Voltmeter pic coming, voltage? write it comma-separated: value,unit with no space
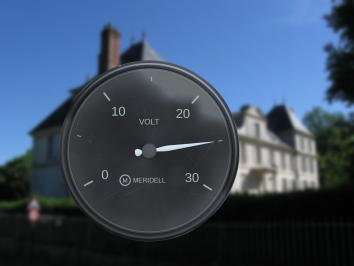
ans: 25,V
